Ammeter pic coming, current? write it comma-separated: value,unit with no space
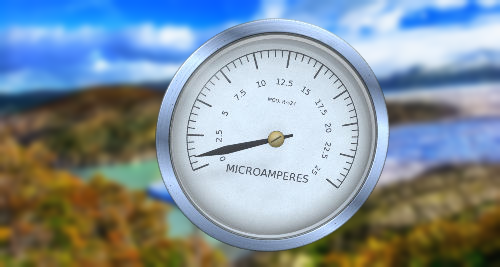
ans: 1,µA
